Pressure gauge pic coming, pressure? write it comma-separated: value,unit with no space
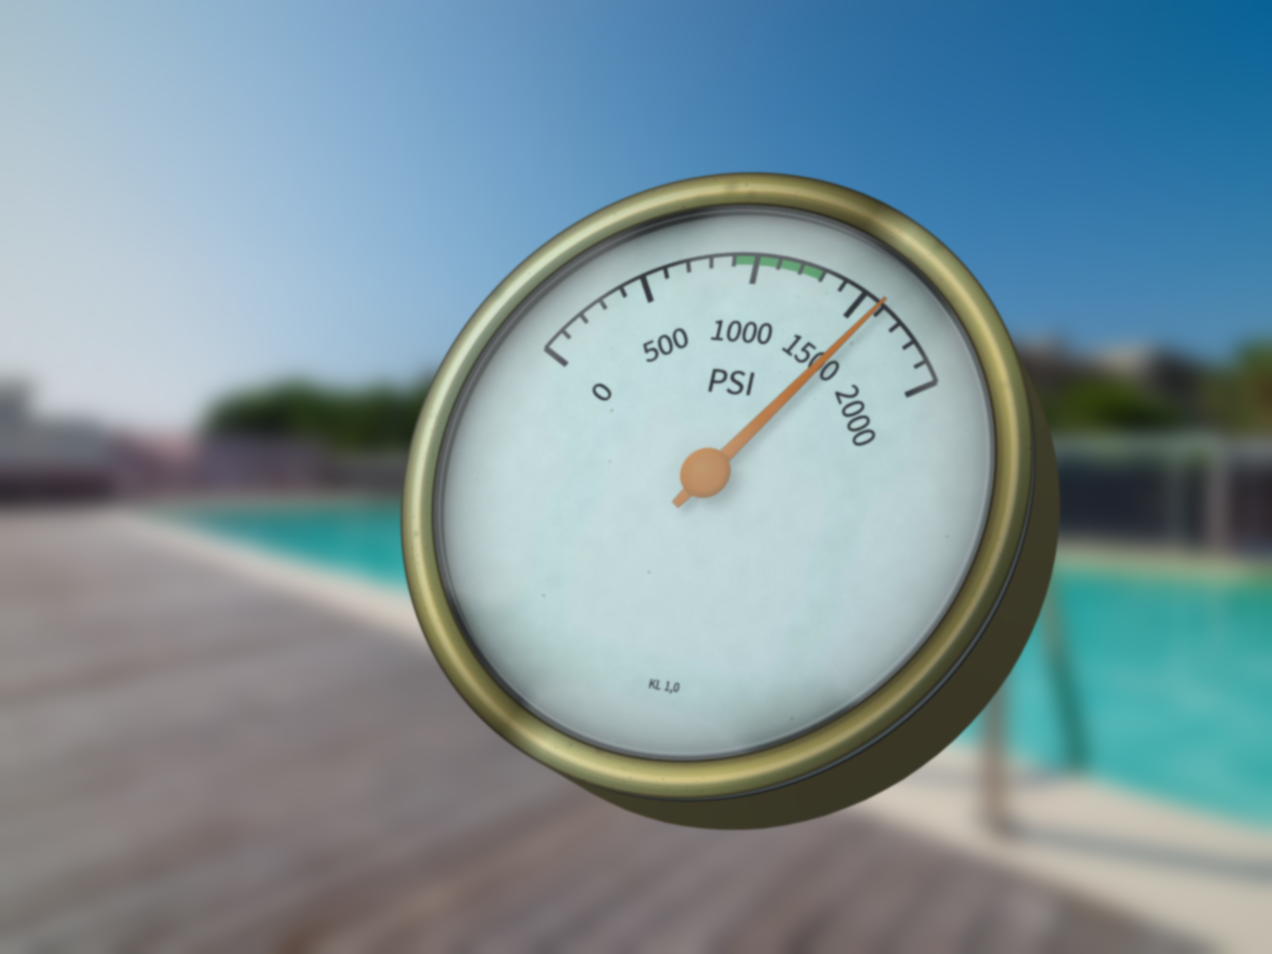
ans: 1600,psi
